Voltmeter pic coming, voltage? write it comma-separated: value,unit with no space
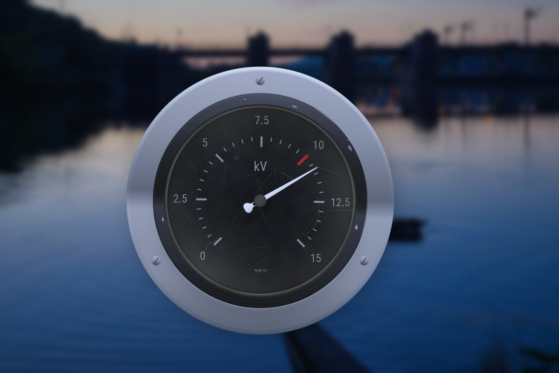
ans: 10.75,kV
